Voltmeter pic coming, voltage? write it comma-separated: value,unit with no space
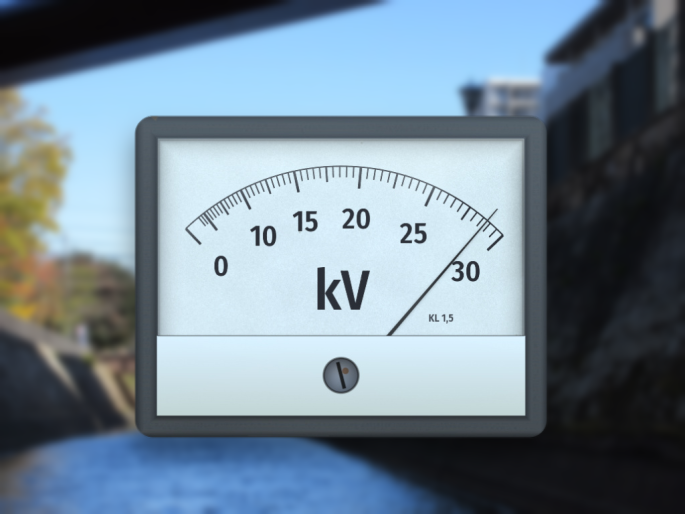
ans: 28.75,kV
